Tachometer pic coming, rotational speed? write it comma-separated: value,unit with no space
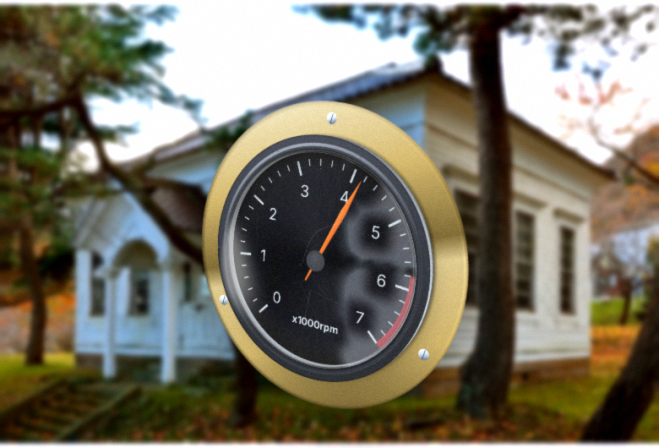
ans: 4200,rpm
